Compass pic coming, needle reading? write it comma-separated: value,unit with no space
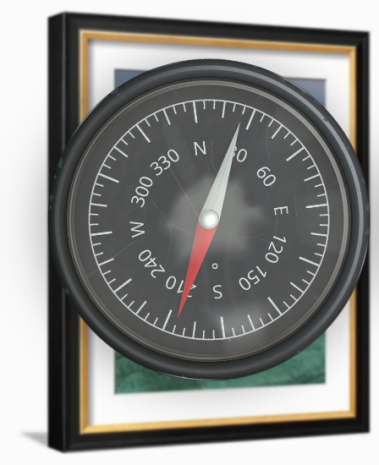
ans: 205,°
